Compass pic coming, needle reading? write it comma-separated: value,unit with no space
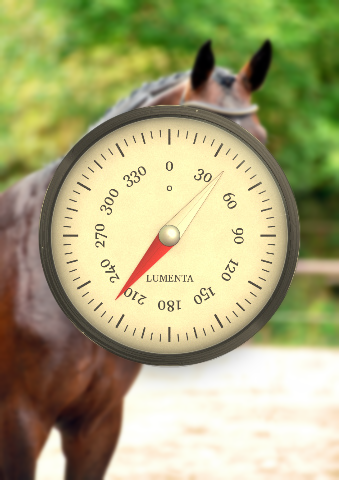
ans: 220,°
